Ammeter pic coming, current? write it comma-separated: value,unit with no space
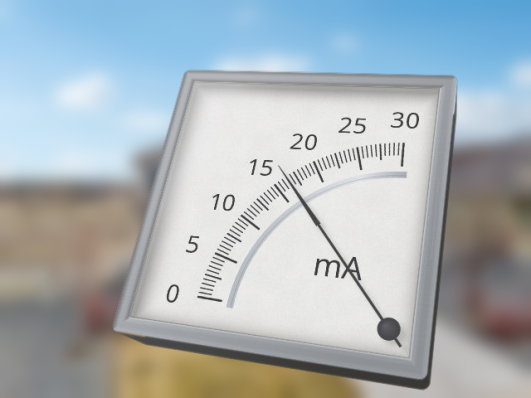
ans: 16.5,mA
